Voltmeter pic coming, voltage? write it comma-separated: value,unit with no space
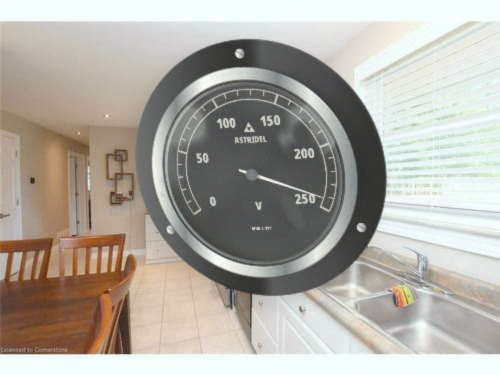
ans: 240,V
